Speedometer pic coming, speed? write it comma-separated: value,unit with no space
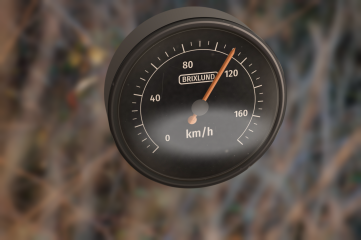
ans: 110,km/h
